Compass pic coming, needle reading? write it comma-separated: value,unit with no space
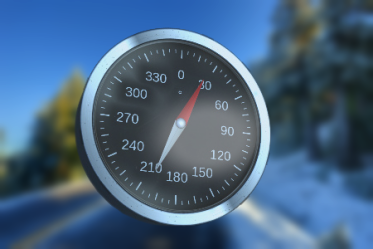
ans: 25,°
